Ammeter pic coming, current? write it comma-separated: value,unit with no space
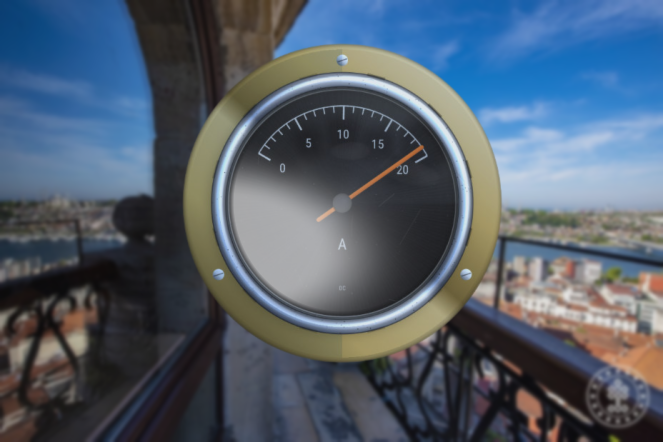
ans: 19,A
